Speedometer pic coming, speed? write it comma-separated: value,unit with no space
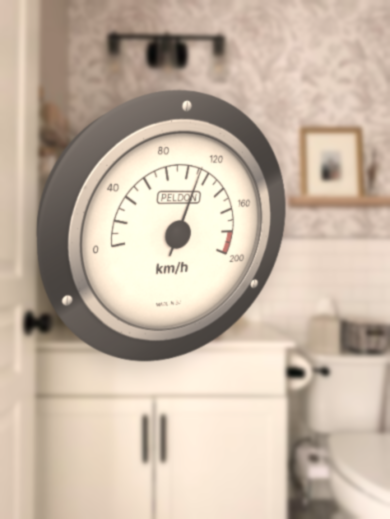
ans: 110,km/h
